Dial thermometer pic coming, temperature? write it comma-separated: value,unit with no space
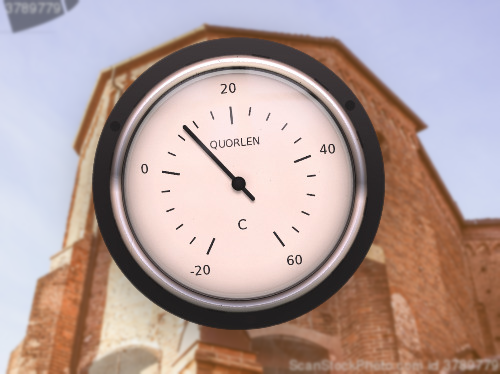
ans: 10,°C
